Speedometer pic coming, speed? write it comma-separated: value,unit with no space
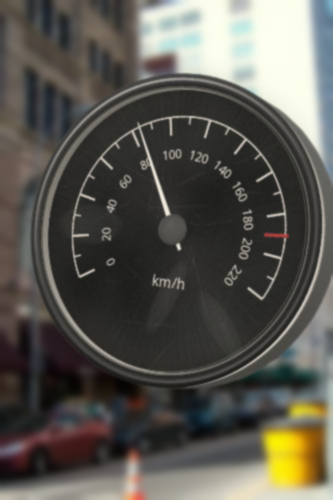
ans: 85,km/h
